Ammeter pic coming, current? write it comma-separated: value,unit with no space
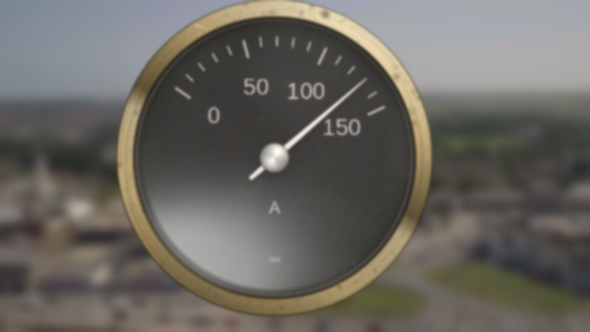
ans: 130,A
